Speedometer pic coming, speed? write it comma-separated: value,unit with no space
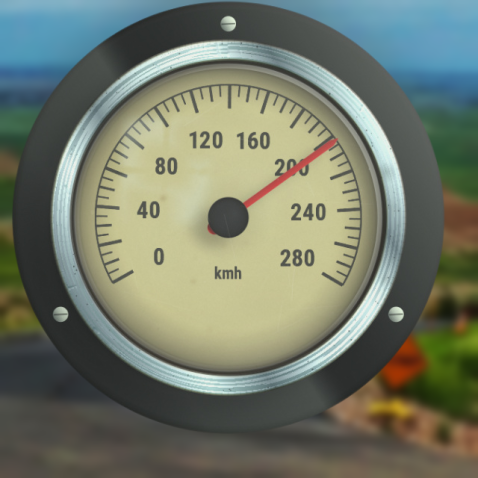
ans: 202.5,km/h
